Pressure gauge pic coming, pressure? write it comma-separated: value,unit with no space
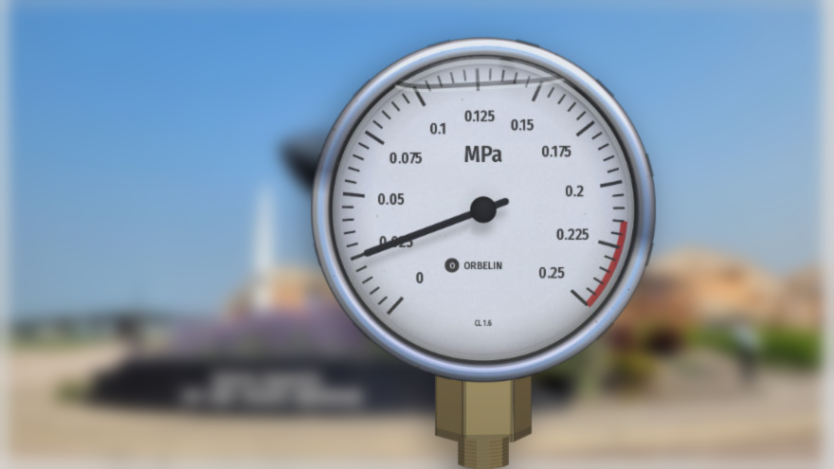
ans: 0.025,MPa
